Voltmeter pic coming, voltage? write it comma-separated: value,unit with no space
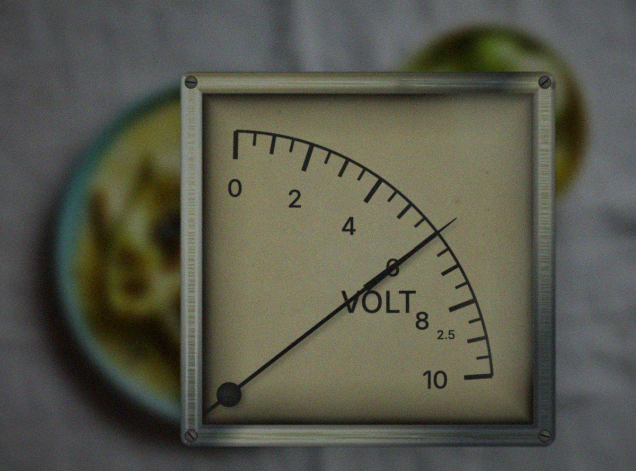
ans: 6,V
